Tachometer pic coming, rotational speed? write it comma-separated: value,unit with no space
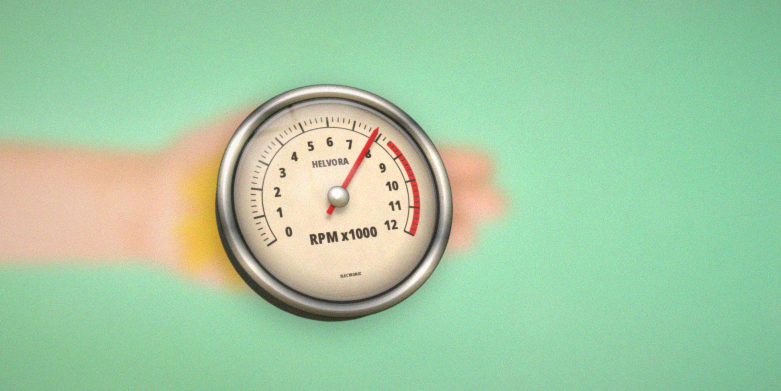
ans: 7800,rpm
